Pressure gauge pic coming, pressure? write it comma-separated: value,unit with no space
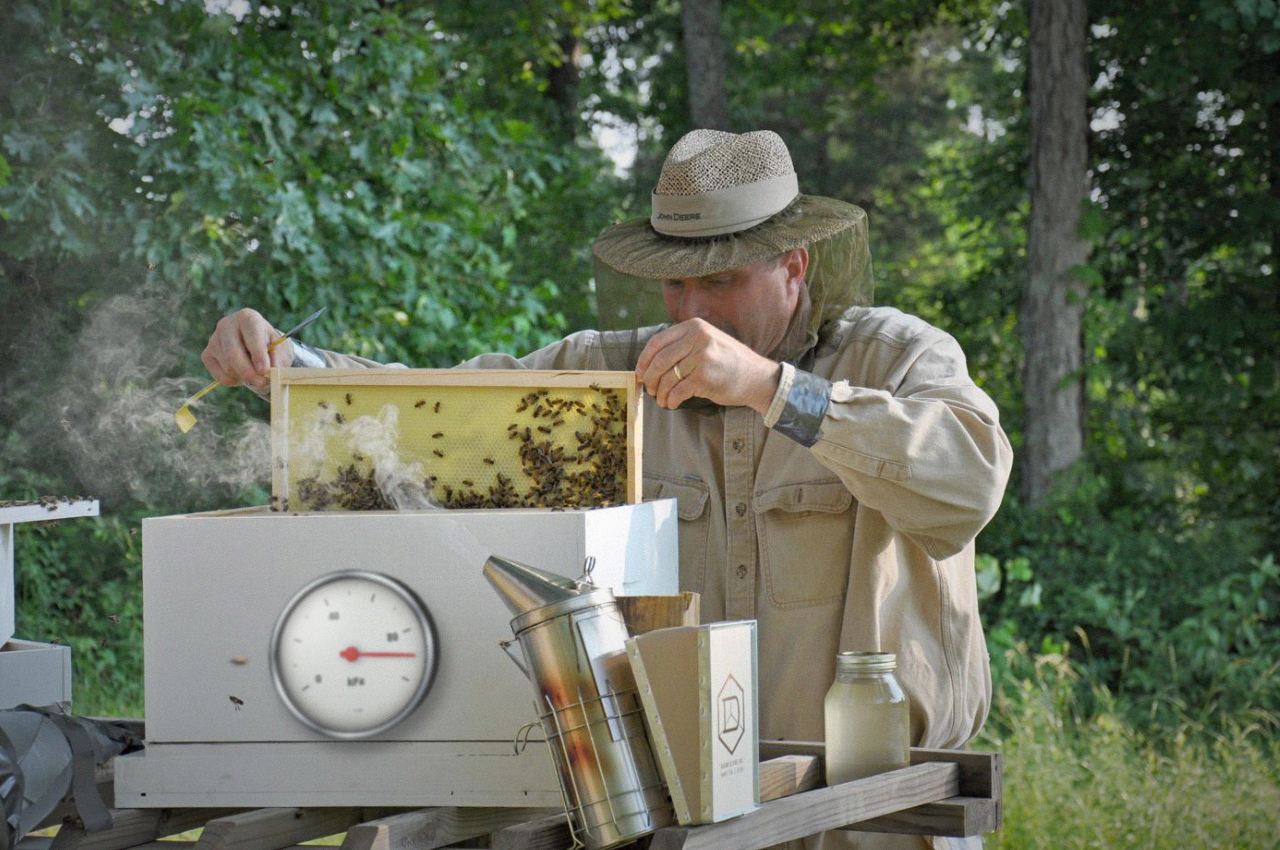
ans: 90,kPa
